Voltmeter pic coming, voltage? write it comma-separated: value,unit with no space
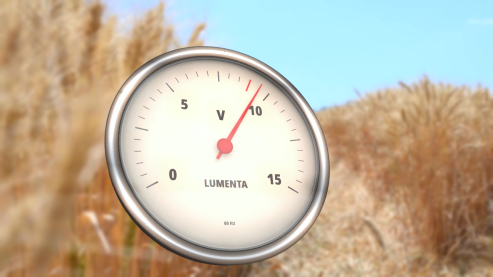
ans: 9.5,V
